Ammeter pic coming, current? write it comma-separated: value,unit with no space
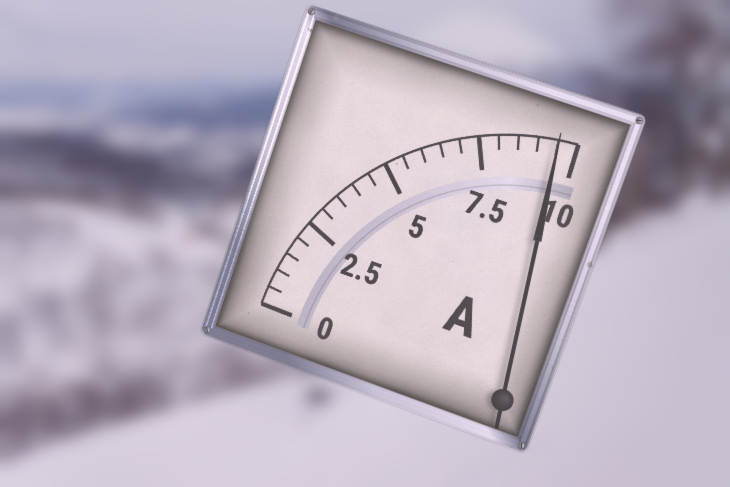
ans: 9.5,A
